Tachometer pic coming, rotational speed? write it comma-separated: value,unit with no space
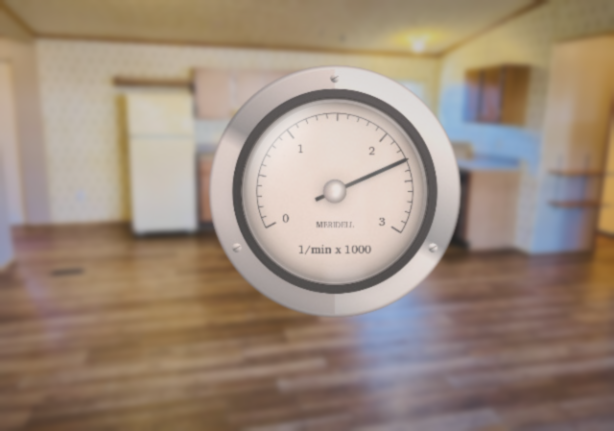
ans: 2300,rpm
